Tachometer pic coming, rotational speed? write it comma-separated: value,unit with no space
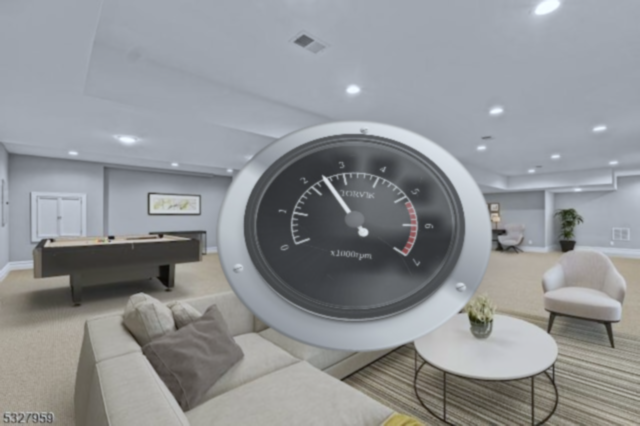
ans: 2400,rpm
